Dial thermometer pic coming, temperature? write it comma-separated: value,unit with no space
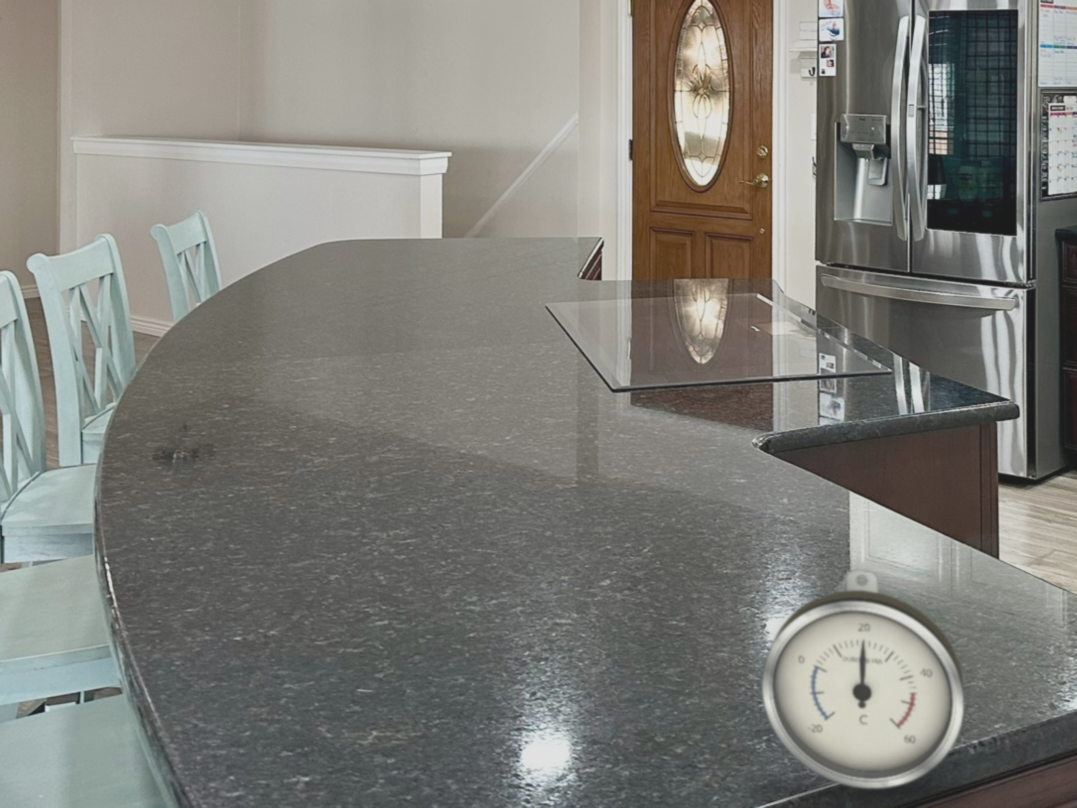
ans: 20,°C
